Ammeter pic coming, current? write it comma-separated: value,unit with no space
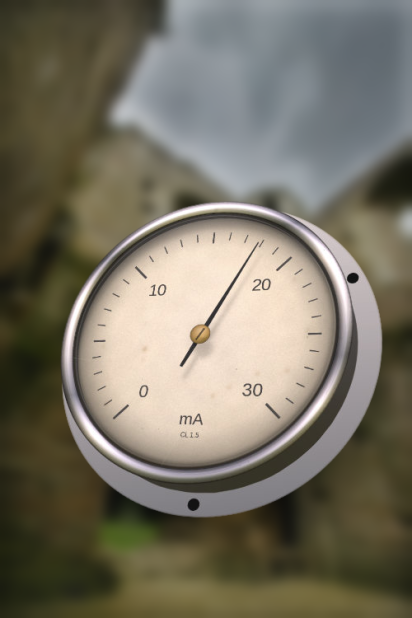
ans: 18,mA
